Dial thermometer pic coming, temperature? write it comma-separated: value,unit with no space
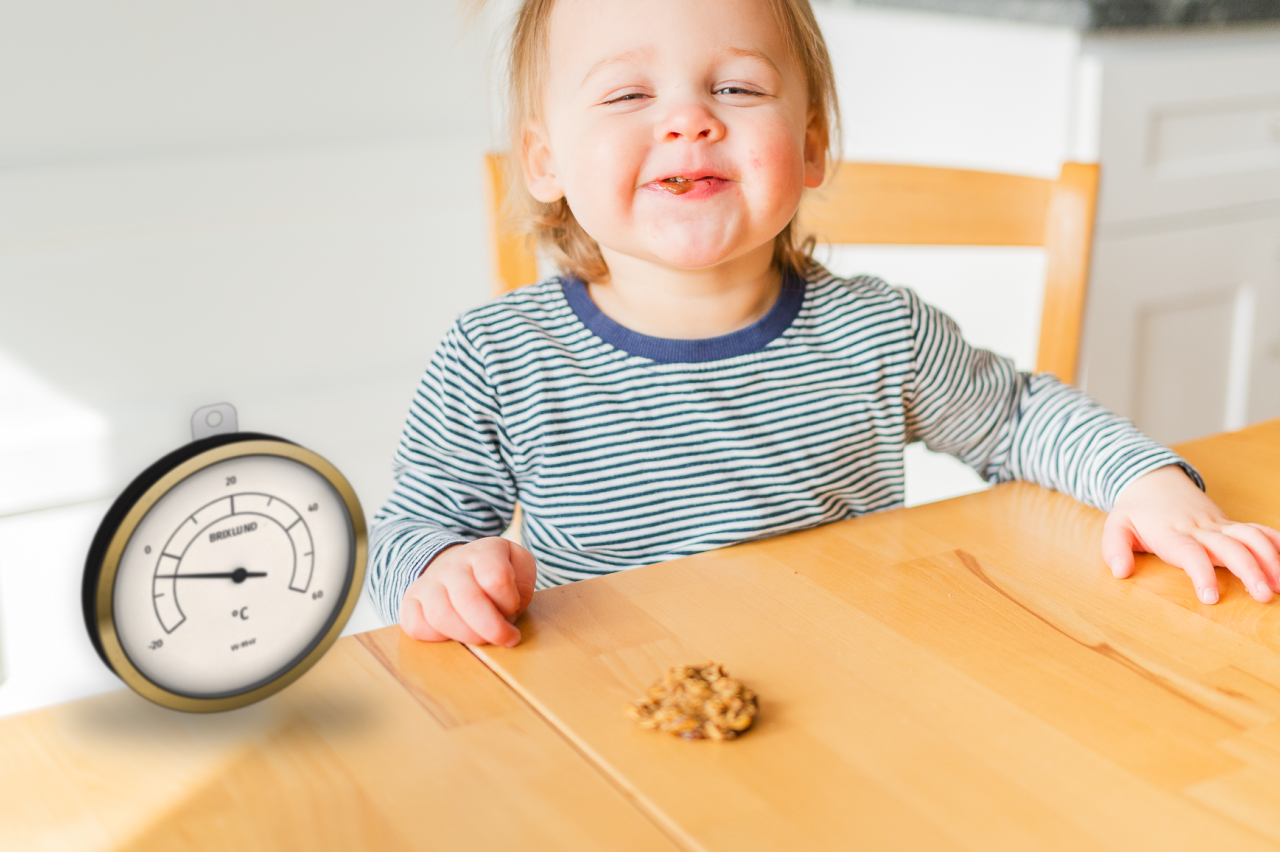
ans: -5,°C
